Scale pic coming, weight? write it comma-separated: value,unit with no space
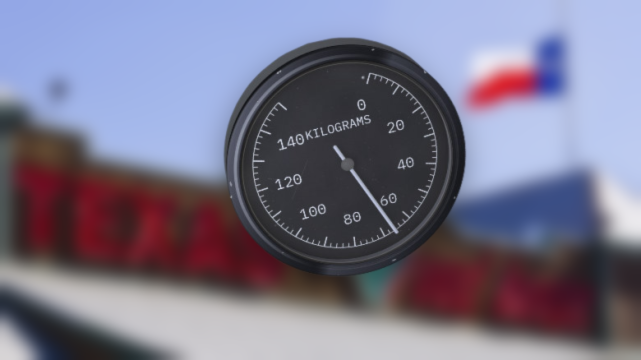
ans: 66,kg
